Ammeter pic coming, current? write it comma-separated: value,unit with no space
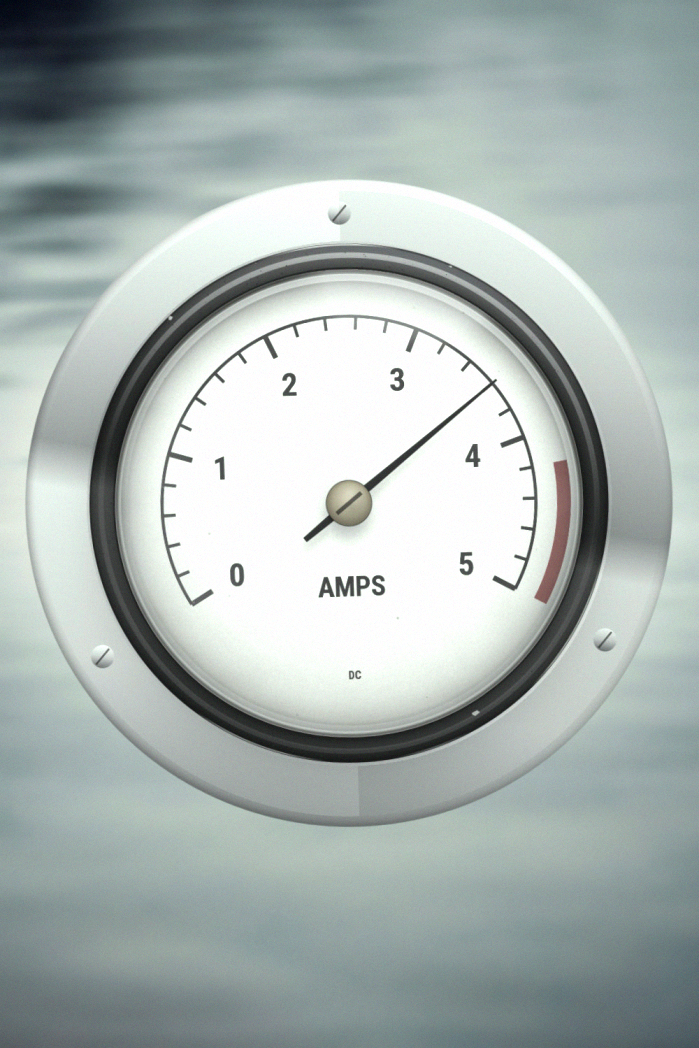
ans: 3.6,A
